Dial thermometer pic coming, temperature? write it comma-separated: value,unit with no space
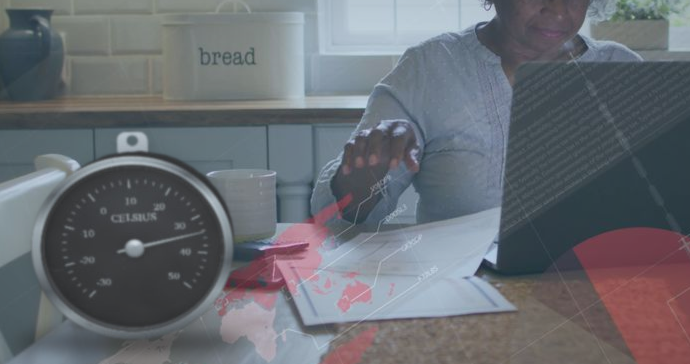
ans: 34,°C
